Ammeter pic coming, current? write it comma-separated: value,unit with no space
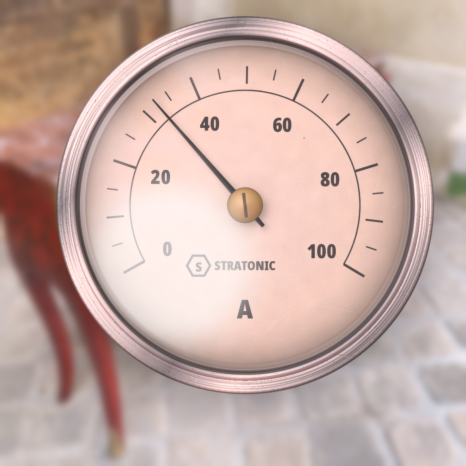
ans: 32.5,A
